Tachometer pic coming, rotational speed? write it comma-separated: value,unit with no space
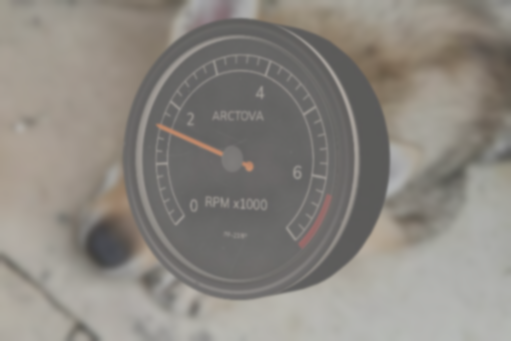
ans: 1600,rpm
